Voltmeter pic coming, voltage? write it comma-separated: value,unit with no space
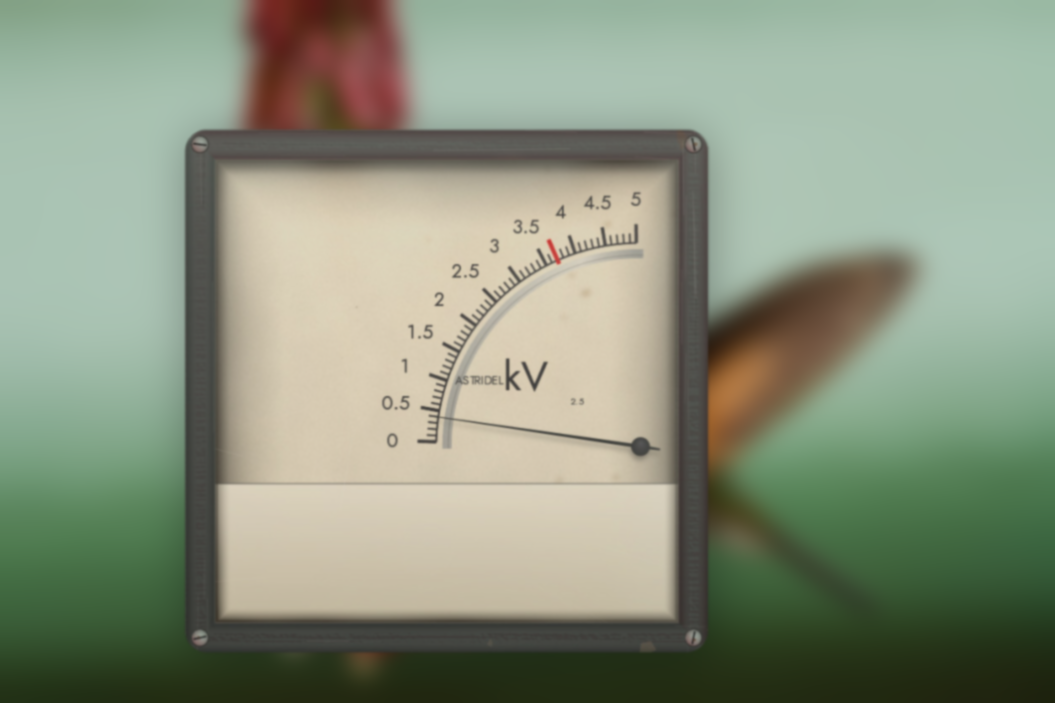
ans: 0.4,kV
